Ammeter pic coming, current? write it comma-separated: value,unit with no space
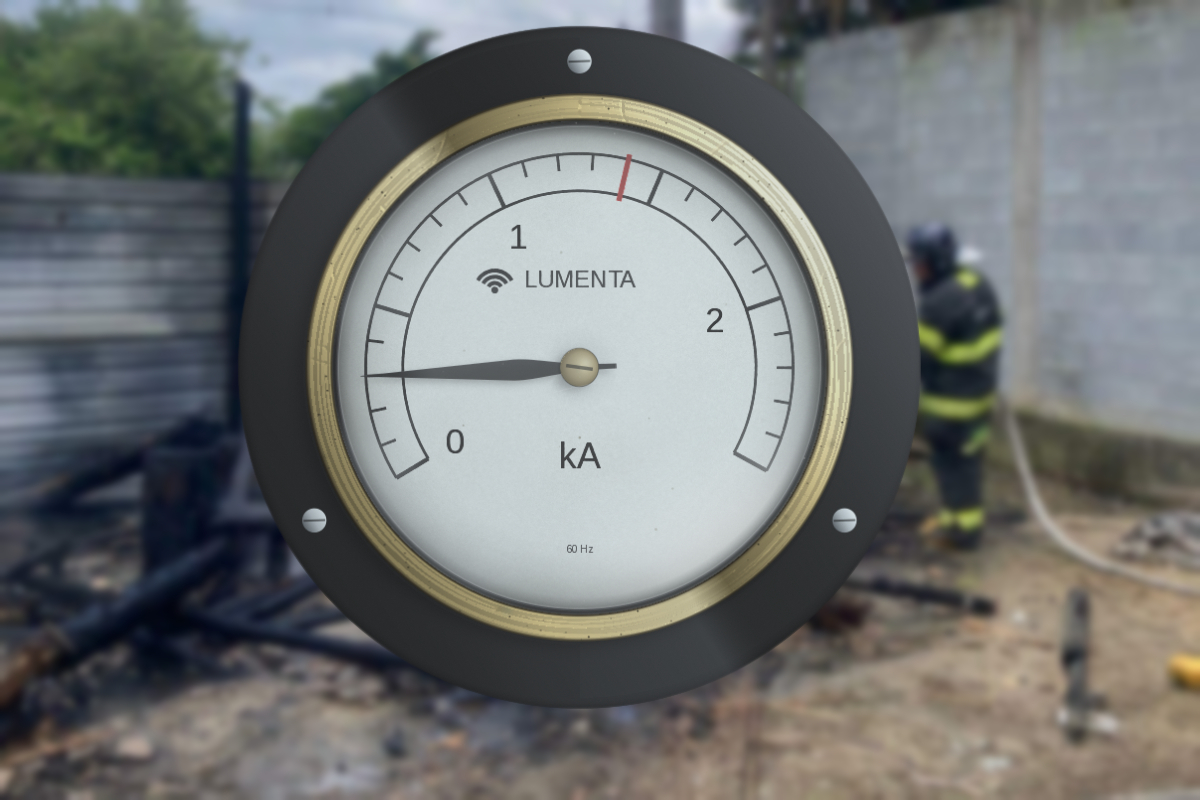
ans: 0.3,kA
